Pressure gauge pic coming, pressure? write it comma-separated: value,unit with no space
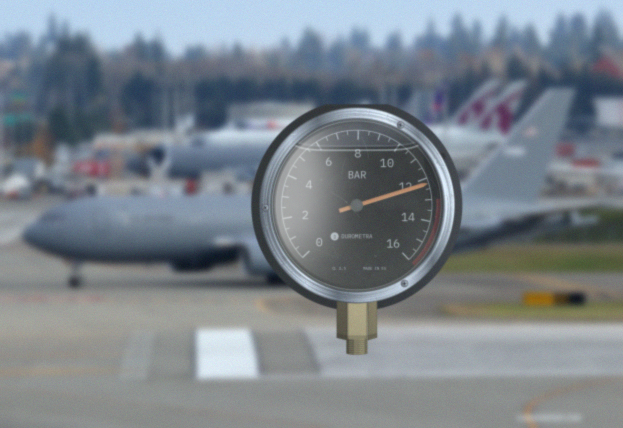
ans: 12.25,bar
